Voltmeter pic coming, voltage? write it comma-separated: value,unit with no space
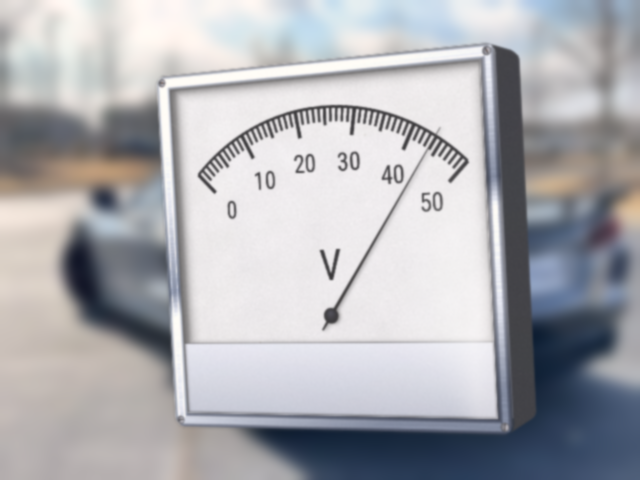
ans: 44,V
